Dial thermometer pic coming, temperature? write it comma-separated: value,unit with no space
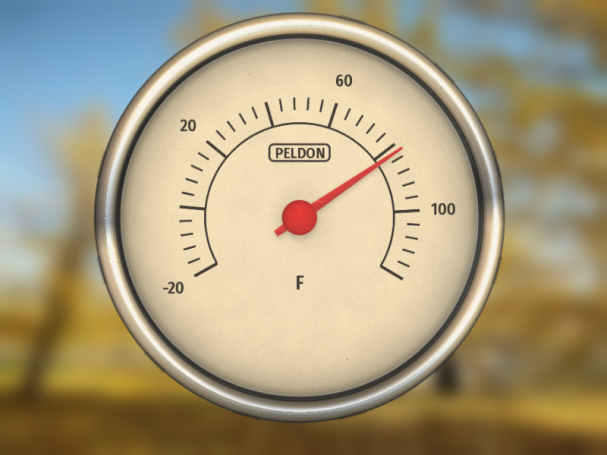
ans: 82,°F
